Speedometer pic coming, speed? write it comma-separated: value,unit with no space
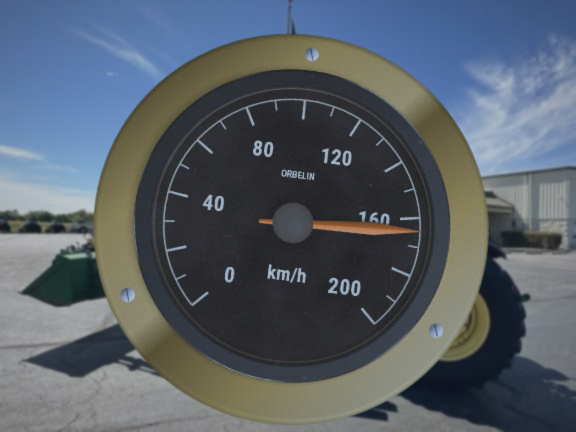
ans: 165,km/h
